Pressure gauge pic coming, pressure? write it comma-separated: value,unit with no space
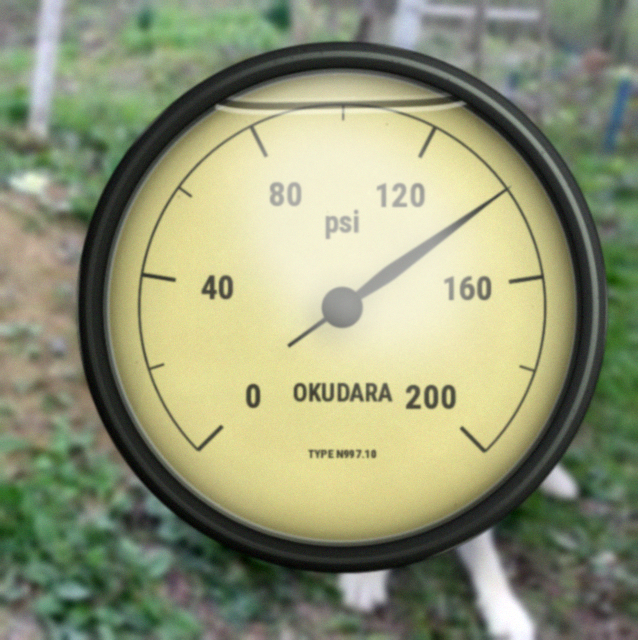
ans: 140,psi
